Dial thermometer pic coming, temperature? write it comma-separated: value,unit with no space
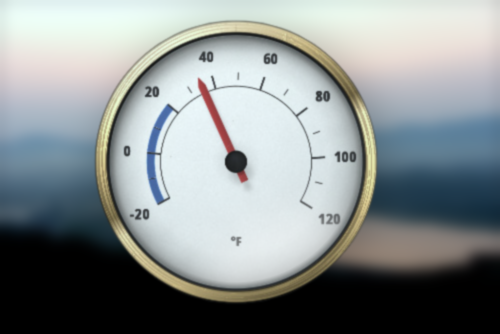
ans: 35,°F
